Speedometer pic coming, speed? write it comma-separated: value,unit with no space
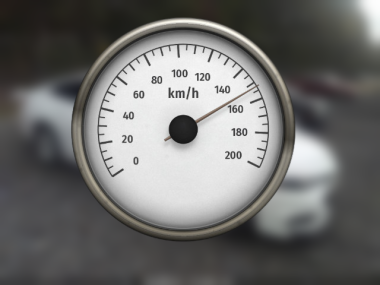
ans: 152.5,km/h
